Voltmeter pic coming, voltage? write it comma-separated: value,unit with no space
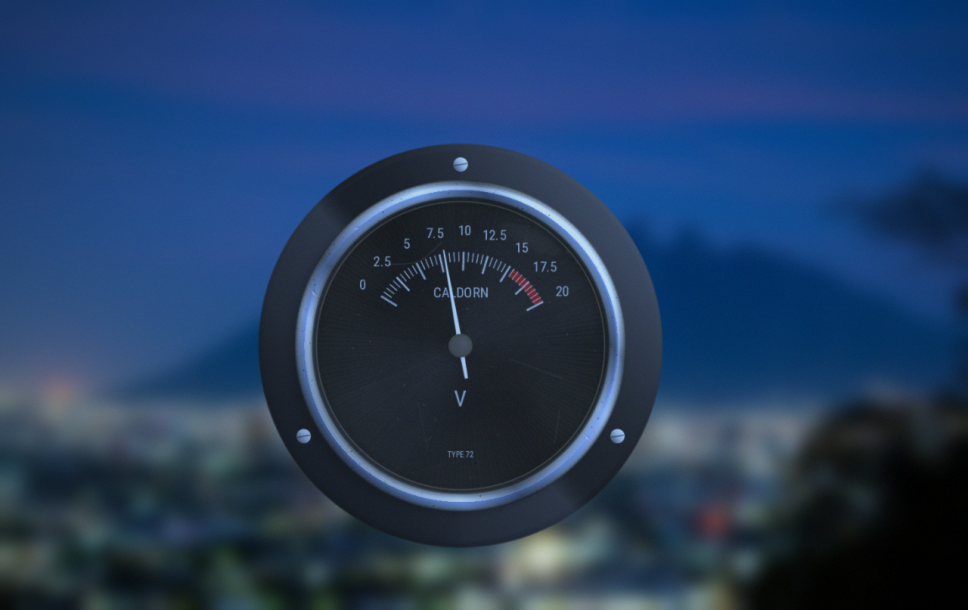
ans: 8,V
